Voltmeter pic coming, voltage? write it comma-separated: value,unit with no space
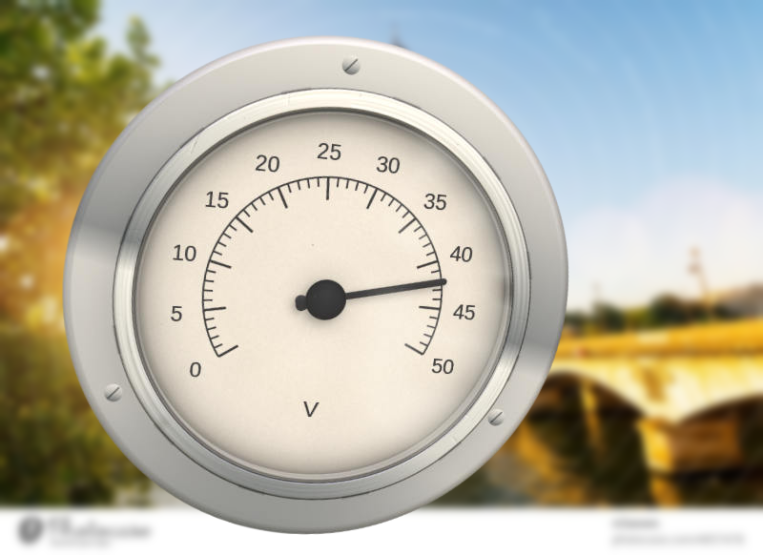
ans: 42,V
